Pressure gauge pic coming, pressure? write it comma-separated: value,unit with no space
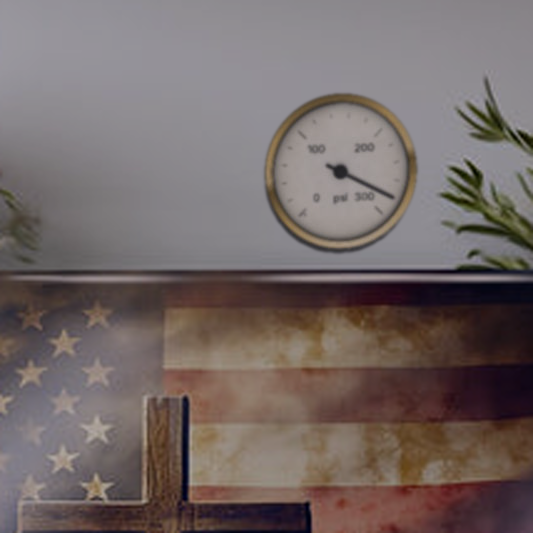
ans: 280,psi
